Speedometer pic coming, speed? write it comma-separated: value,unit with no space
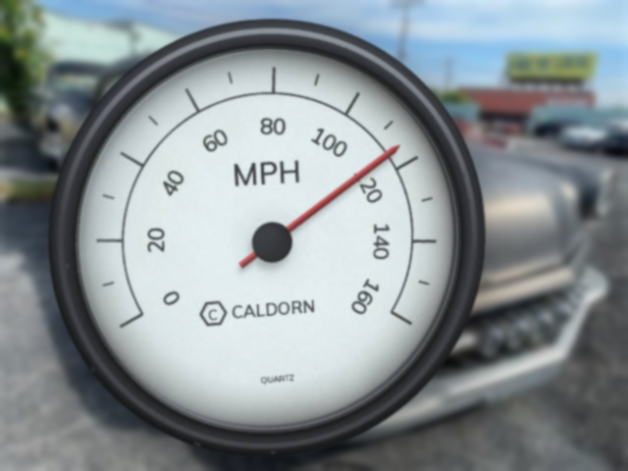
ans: 115,mph
